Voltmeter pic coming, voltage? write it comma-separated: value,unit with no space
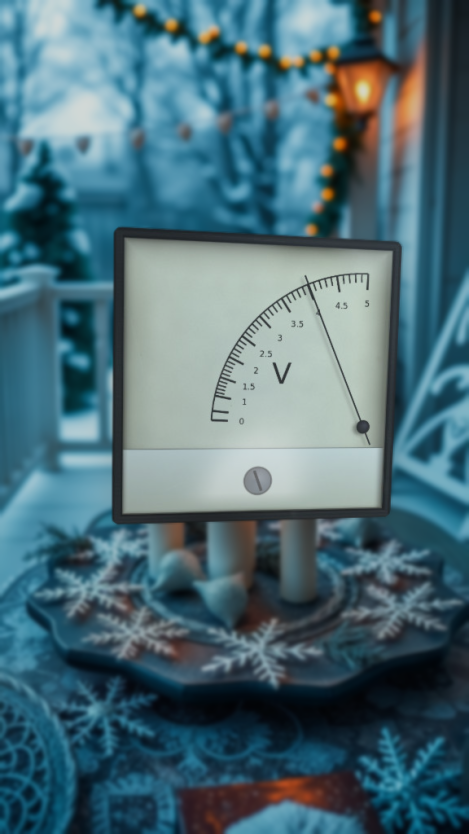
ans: 4,V
